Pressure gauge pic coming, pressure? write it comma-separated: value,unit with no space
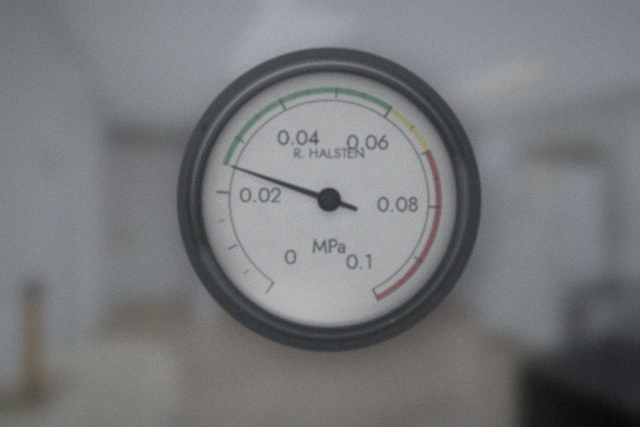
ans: 0.025,MPa
